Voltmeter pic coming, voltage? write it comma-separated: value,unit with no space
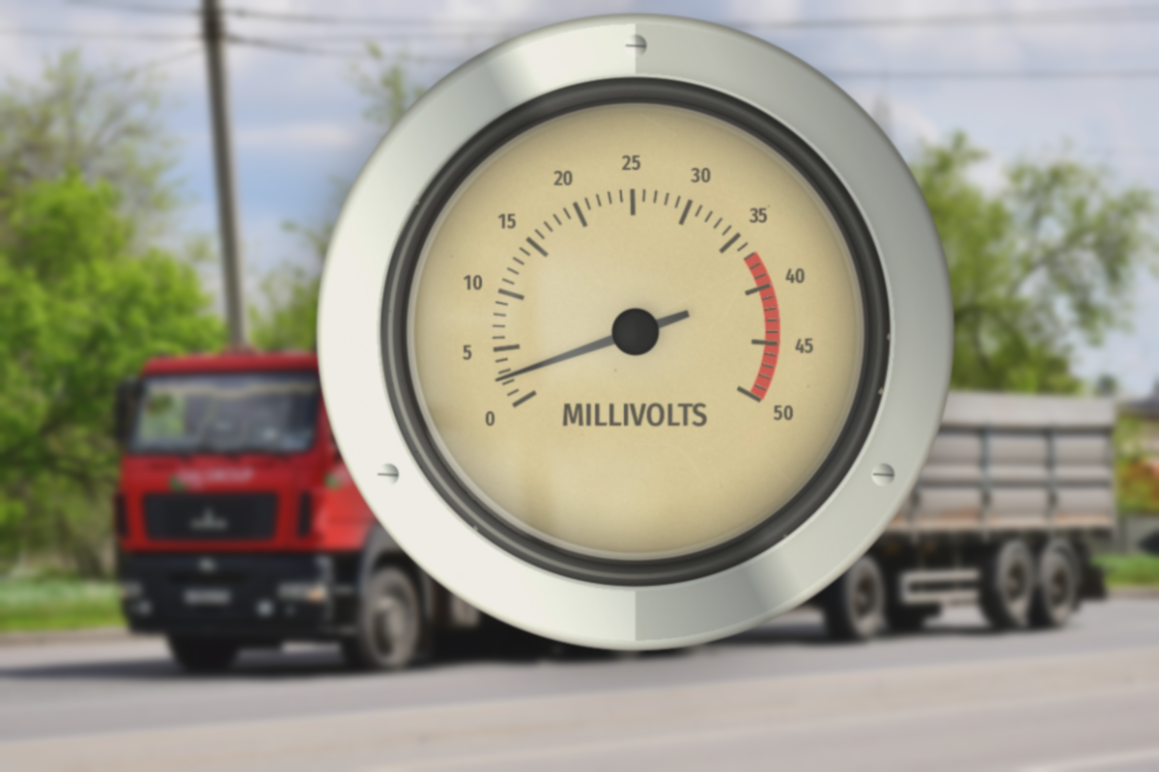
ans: 2.5,mV
